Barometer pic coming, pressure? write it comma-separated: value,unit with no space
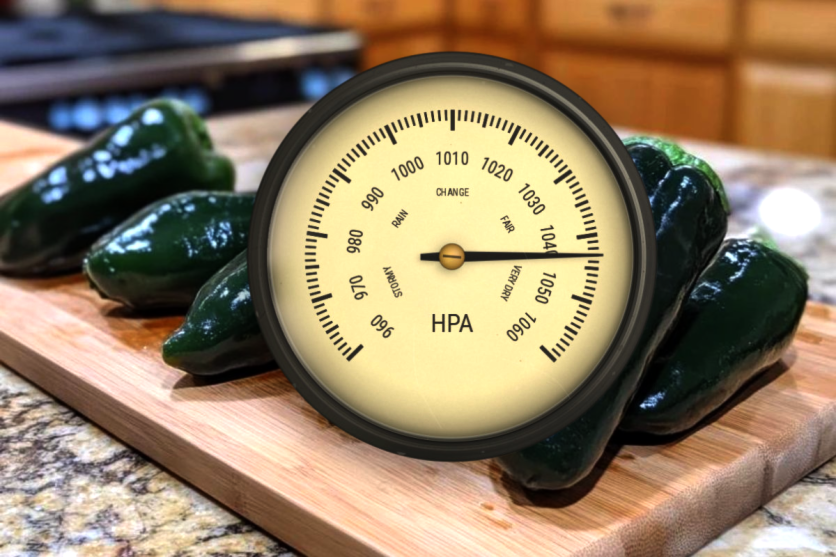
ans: 1043,hPa
